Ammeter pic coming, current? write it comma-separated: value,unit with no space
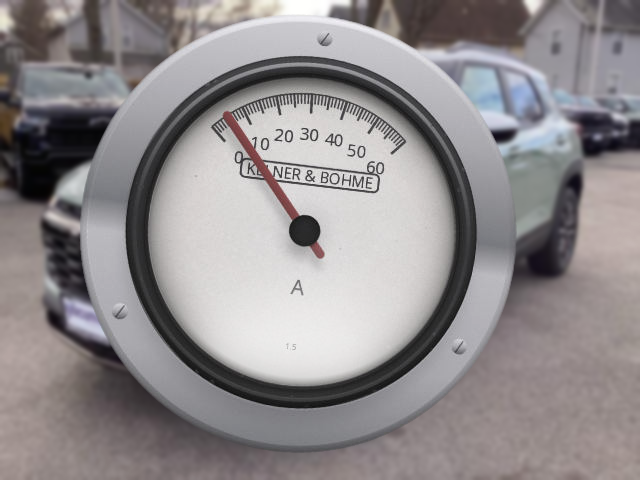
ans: 5,A
